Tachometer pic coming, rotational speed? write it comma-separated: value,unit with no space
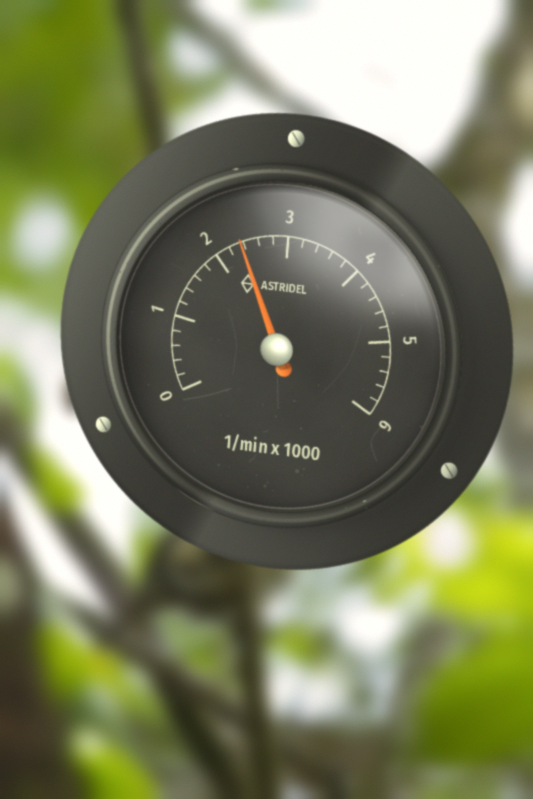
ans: 2400,rpm
